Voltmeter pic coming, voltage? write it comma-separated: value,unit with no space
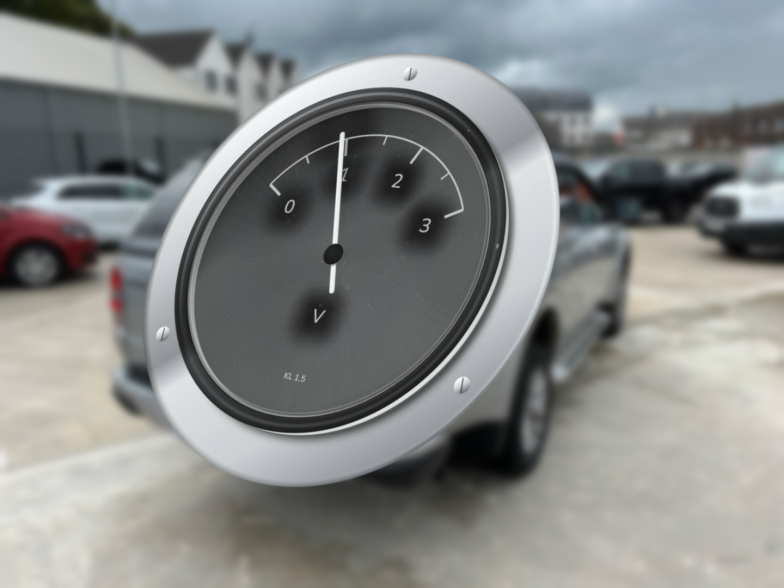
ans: 1,V
